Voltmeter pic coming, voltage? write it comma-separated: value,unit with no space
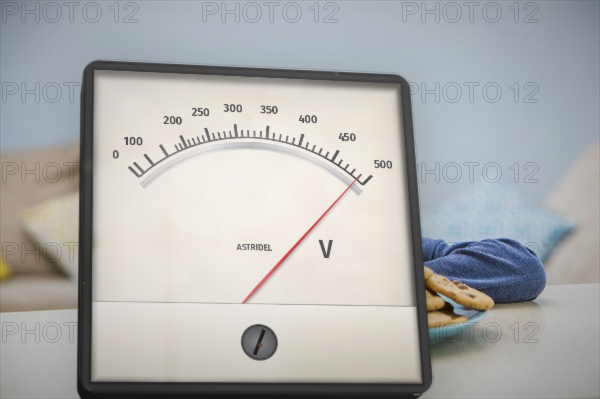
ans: 490,V
